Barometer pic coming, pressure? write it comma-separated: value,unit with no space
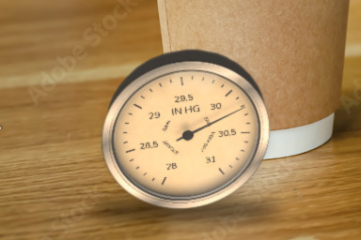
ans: 30.2,inHg
